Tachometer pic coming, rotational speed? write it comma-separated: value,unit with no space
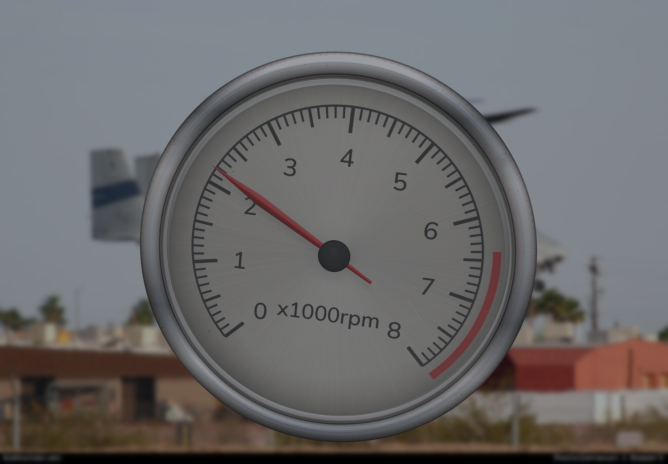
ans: 2200,rpm
